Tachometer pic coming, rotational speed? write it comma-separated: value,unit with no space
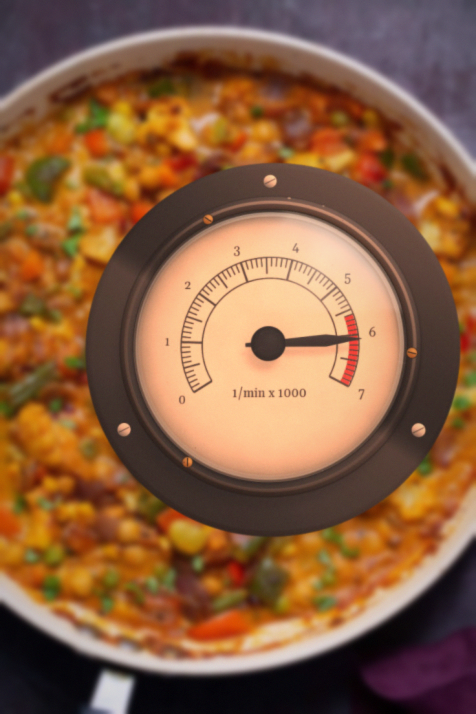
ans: 6100,rpm
